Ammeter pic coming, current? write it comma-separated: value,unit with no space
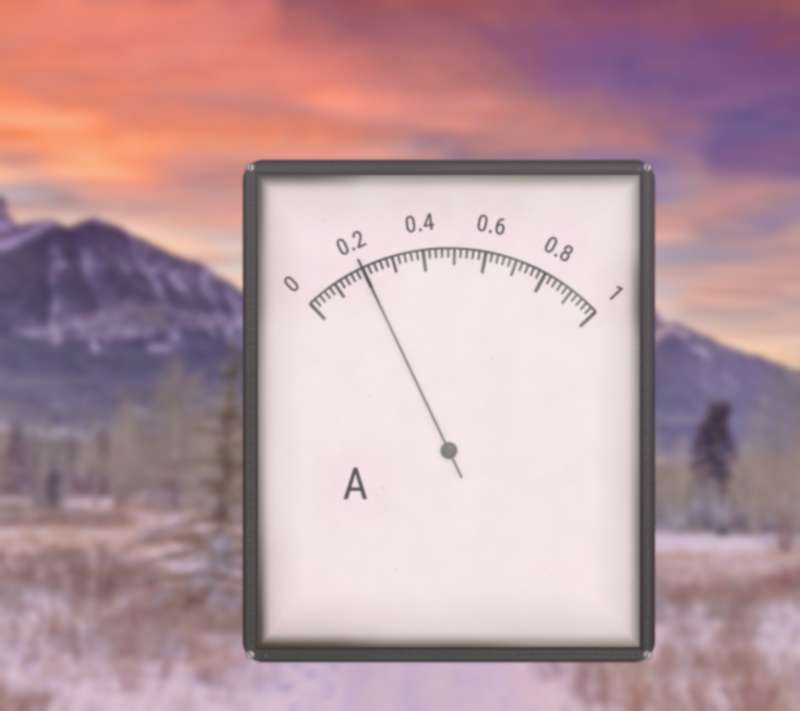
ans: 0.2,A
